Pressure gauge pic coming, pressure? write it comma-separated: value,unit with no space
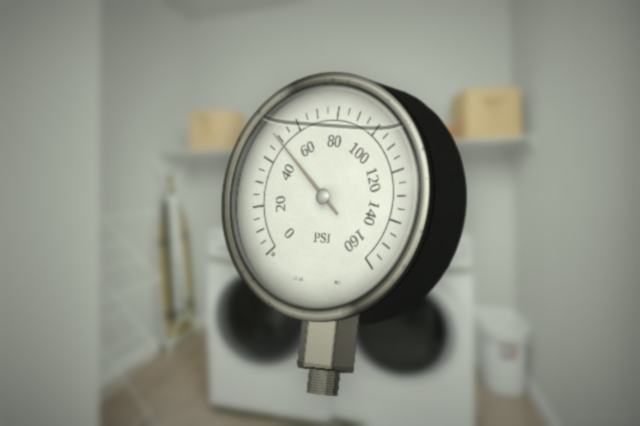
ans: 50,psi
